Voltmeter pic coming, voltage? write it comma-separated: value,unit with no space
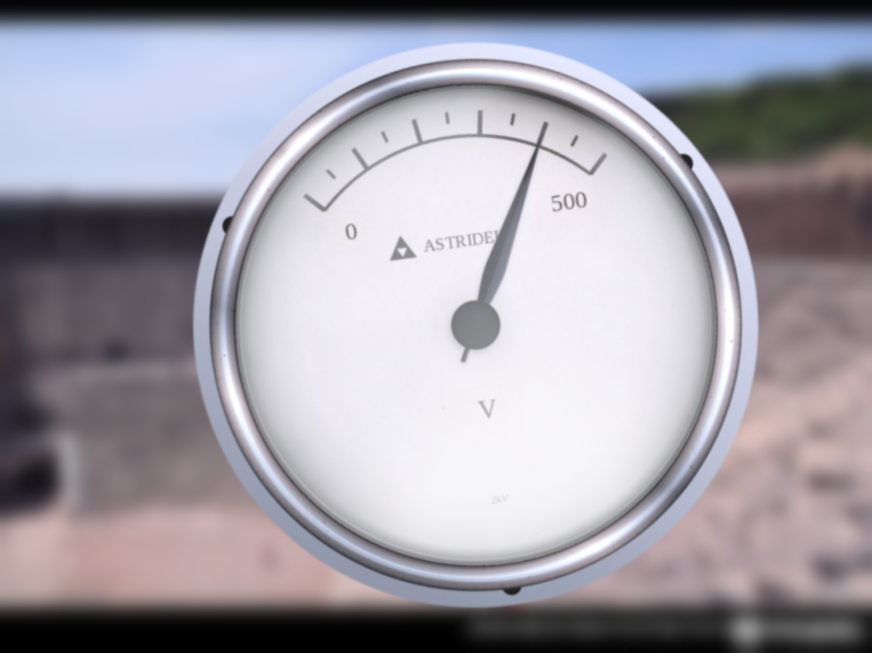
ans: 400,V
